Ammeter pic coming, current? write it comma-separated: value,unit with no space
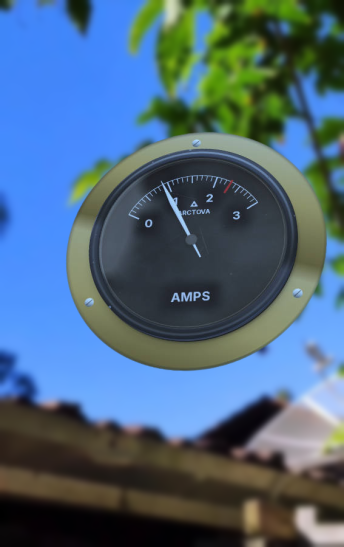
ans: 0.9,A
